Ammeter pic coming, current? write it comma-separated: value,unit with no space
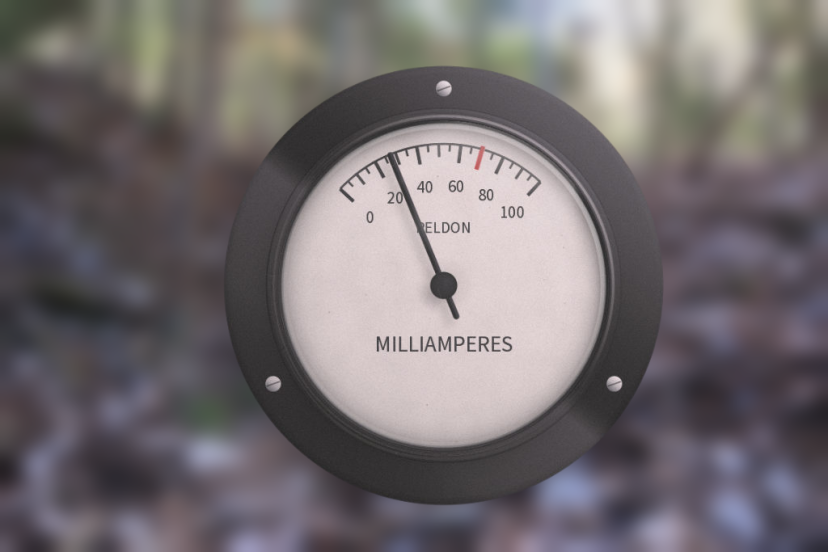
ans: 27.5,mA
